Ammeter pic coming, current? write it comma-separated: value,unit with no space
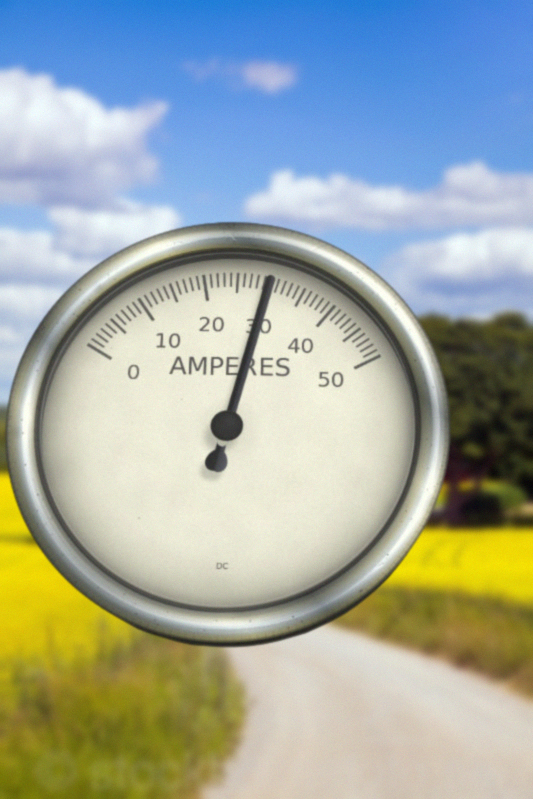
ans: 30,A
